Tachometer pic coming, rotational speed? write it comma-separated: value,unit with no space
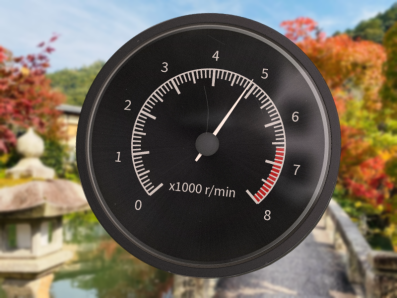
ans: 4900,rpm
